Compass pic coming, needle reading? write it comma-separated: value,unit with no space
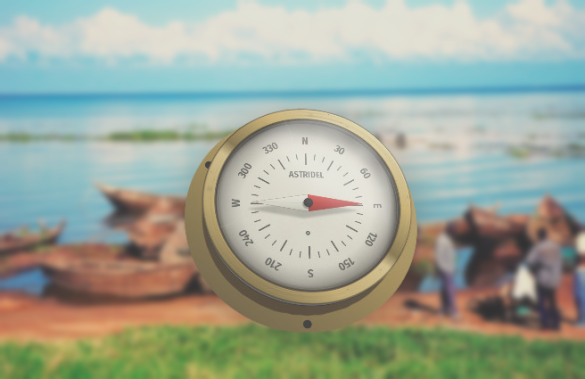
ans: 90,°
